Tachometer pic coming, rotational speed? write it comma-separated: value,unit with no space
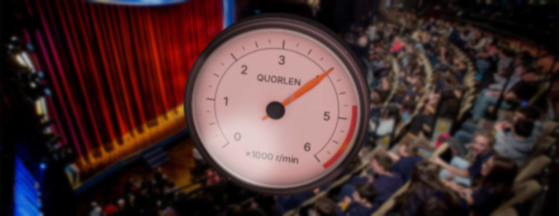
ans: 4000,rpm
